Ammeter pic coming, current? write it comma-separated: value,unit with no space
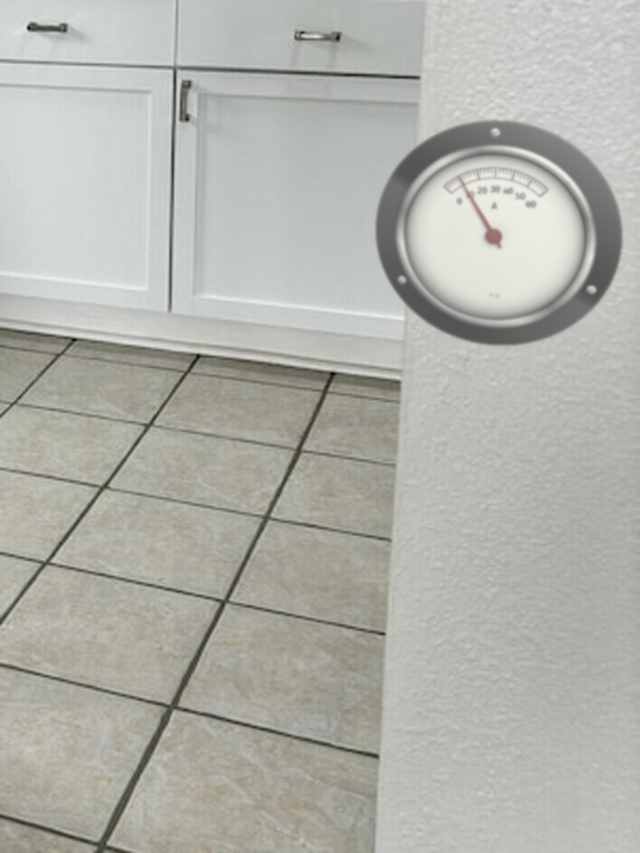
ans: 10,A
